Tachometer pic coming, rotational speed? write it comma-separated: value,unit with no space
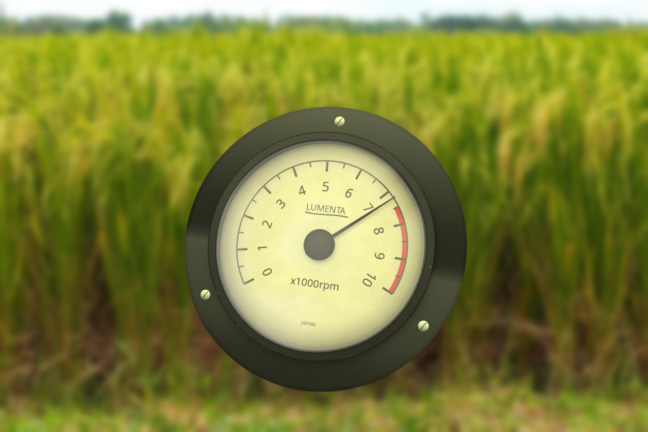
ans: 7250,rpm
